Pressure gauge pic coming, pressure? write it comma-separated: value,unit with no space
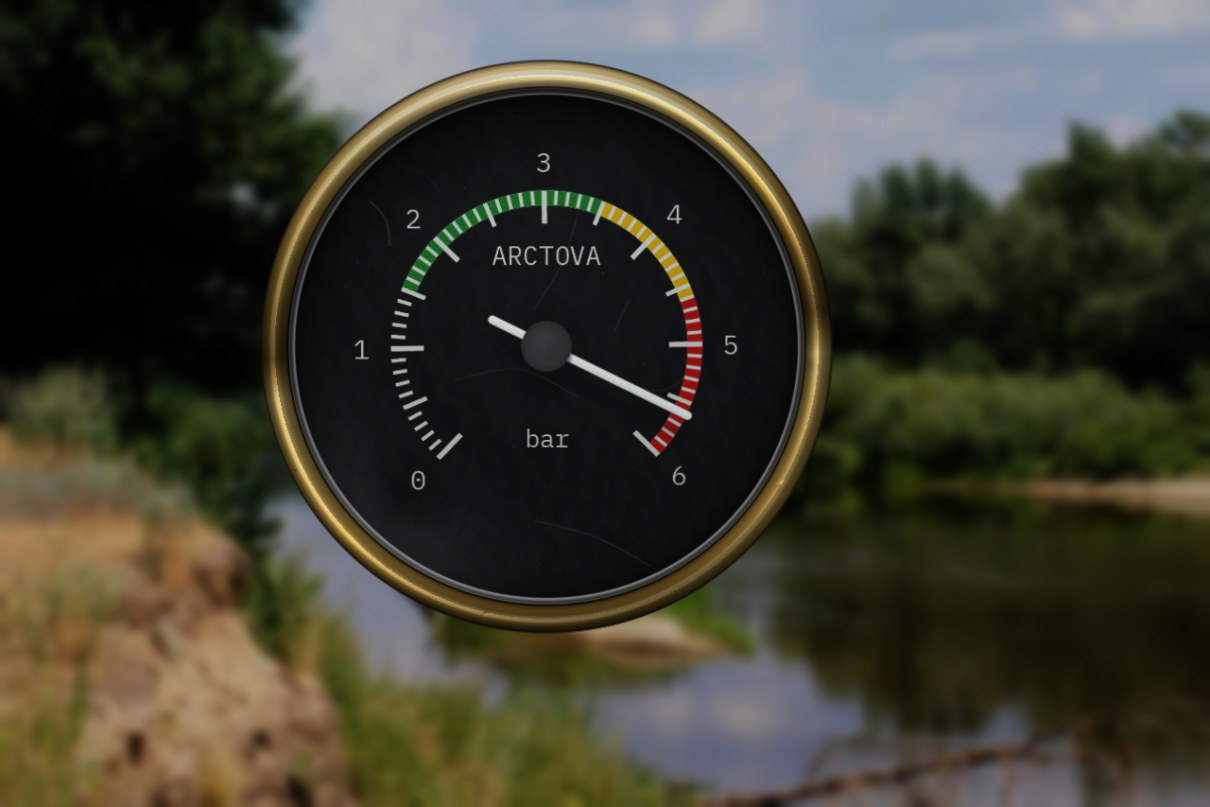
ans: 5.6,bar
